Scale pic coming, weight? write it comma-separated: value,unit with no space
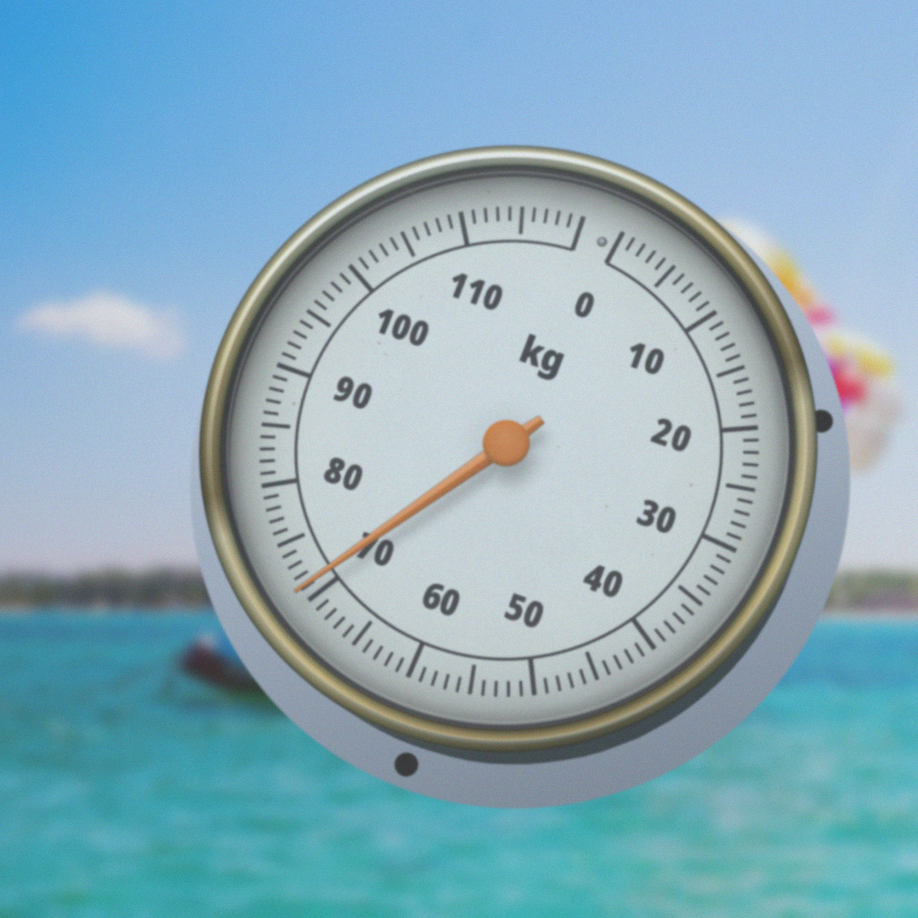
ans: 71,kg
